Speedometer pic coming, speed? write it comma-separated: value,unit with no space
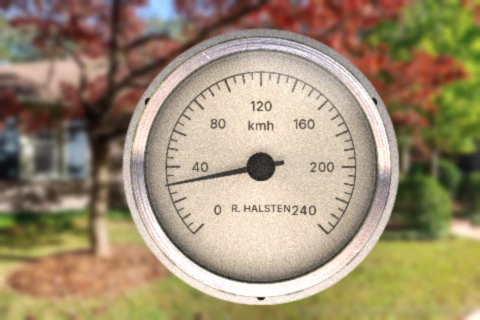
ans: 30,km/h
